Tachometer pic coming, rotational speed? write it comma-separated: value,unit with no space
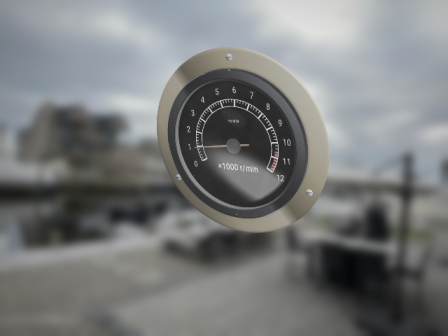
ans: 1000,rpm
